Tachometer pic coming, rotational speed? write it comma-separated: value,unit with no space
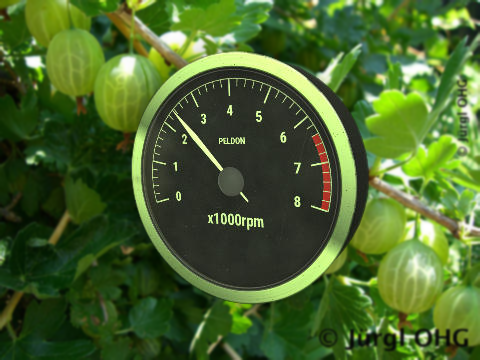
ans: 2400,rpm
